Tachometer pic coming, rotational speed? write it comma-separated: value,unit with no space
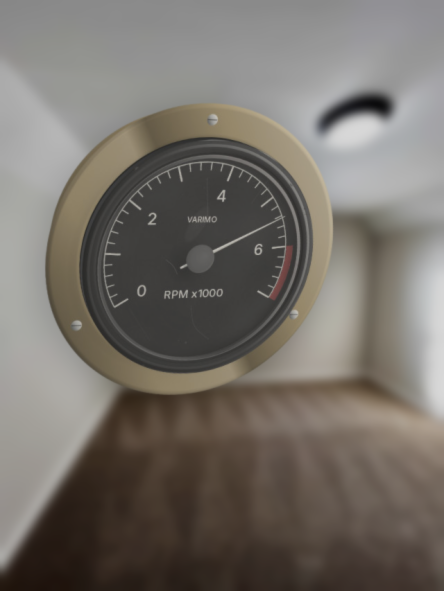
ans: 5400,rpm
